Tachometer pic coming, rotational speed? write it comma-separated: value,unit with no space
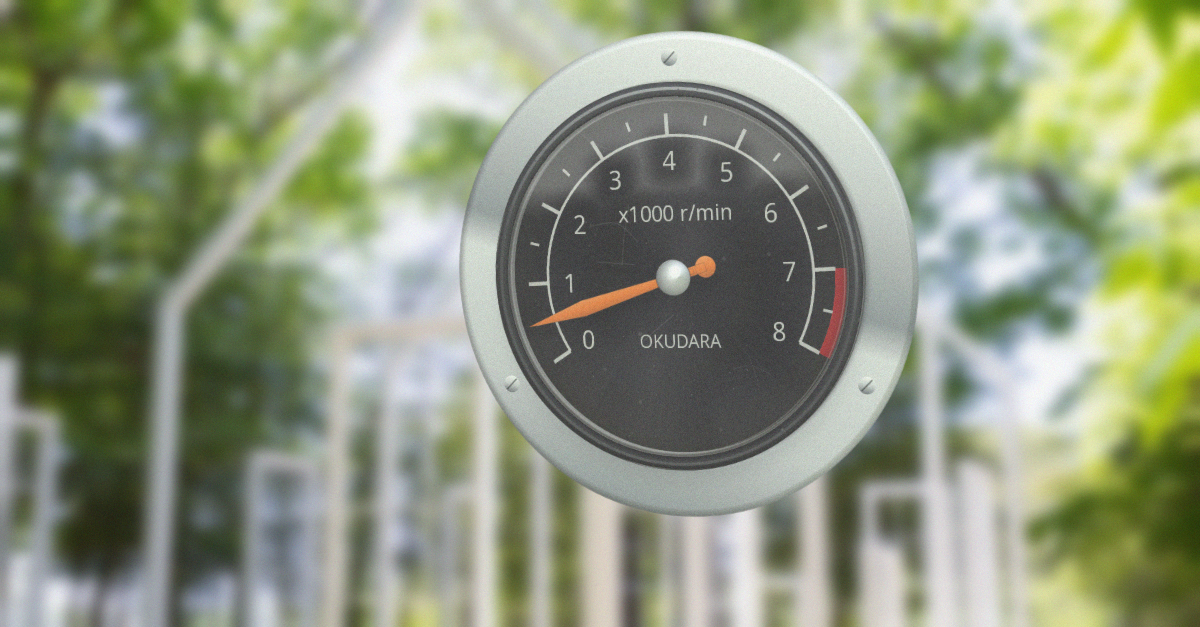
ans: 500,rpm
